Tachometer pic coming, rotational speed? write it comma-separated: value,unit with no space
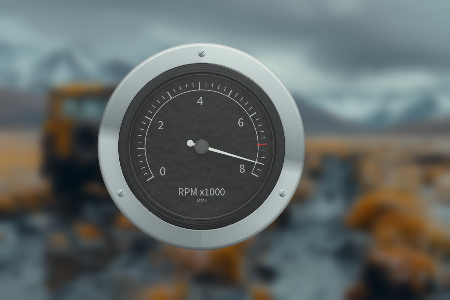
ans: 7600,rpm
